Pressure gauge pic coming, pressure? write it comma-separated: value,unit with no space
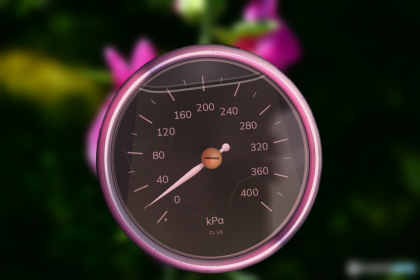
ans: 20,kPa
